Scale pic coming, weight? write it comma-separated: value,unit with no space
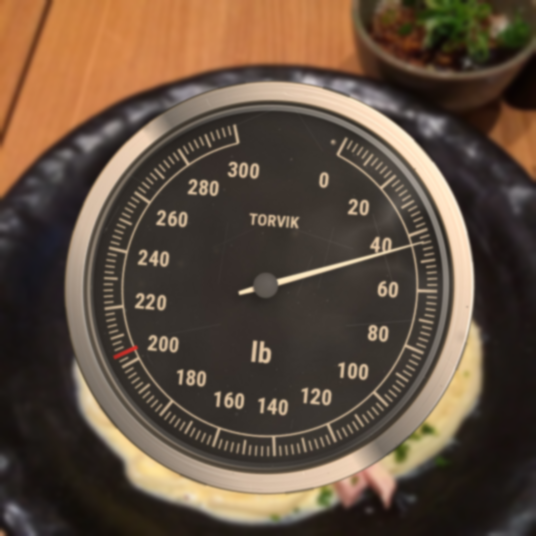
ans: 44,lb
